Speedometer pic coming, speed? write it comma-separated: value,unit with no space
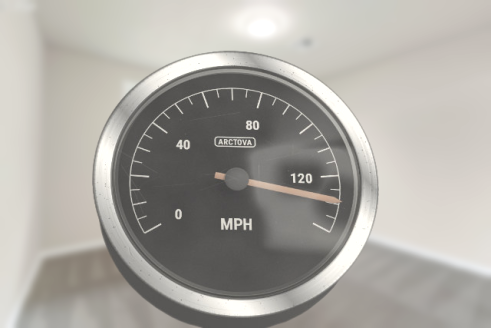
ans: 130,mph
